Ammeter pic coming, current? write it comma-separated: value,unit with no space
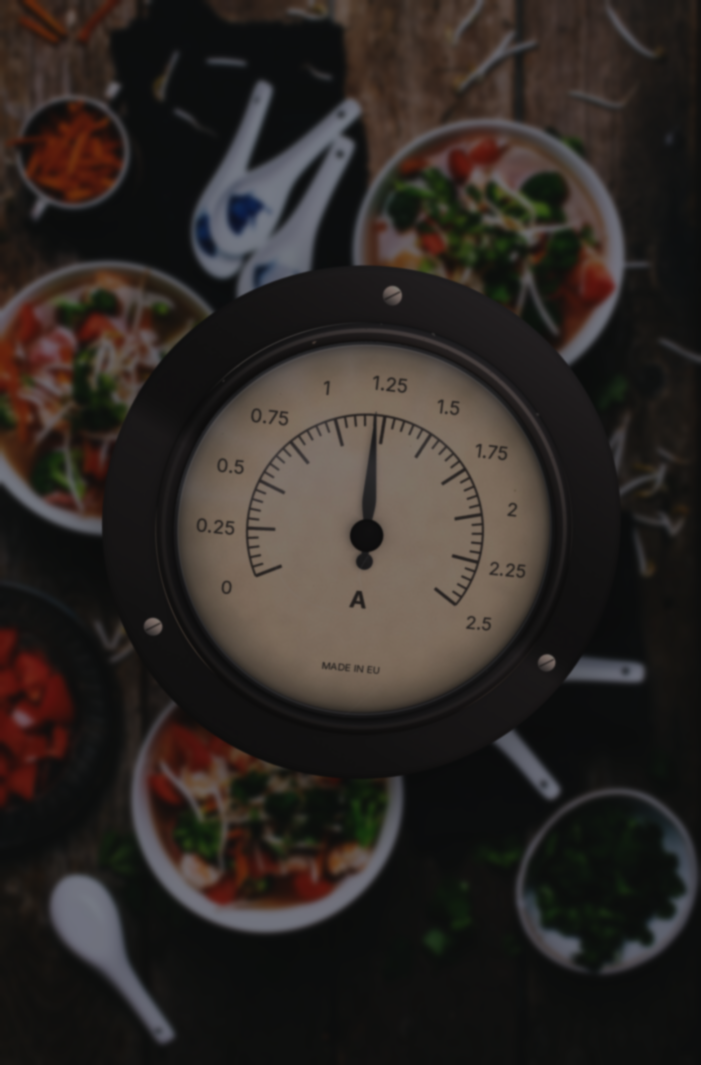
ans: 1.2,A
